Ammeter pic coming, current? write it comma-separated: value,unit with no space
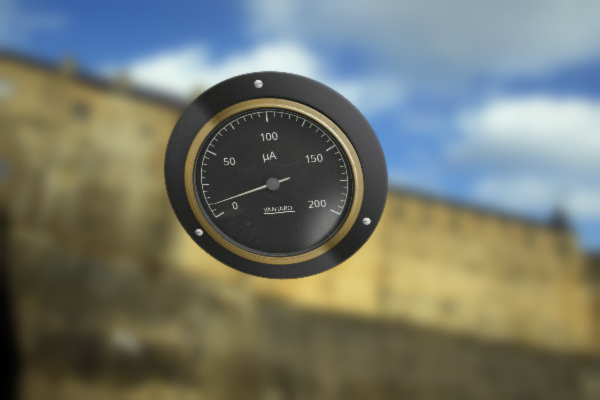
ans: 10,µA
